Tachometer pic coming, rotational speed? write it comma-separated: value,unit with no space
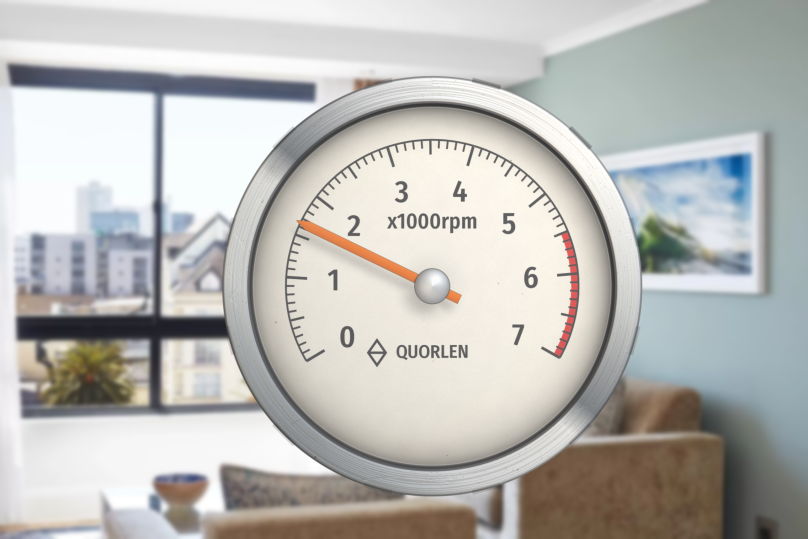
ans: 1650,rpm
